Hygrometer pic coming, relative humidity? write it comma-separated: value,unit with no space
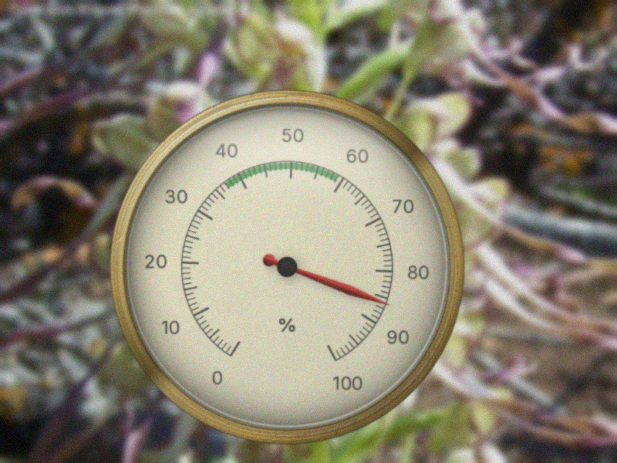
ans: 86,%
